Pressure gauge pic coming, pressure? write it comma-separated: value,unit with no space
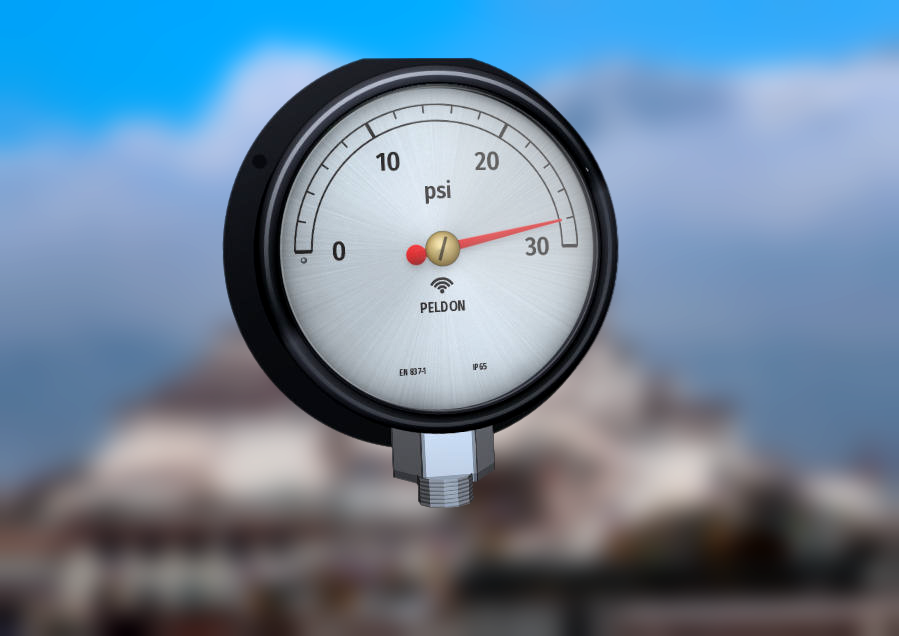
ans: 28,psi
